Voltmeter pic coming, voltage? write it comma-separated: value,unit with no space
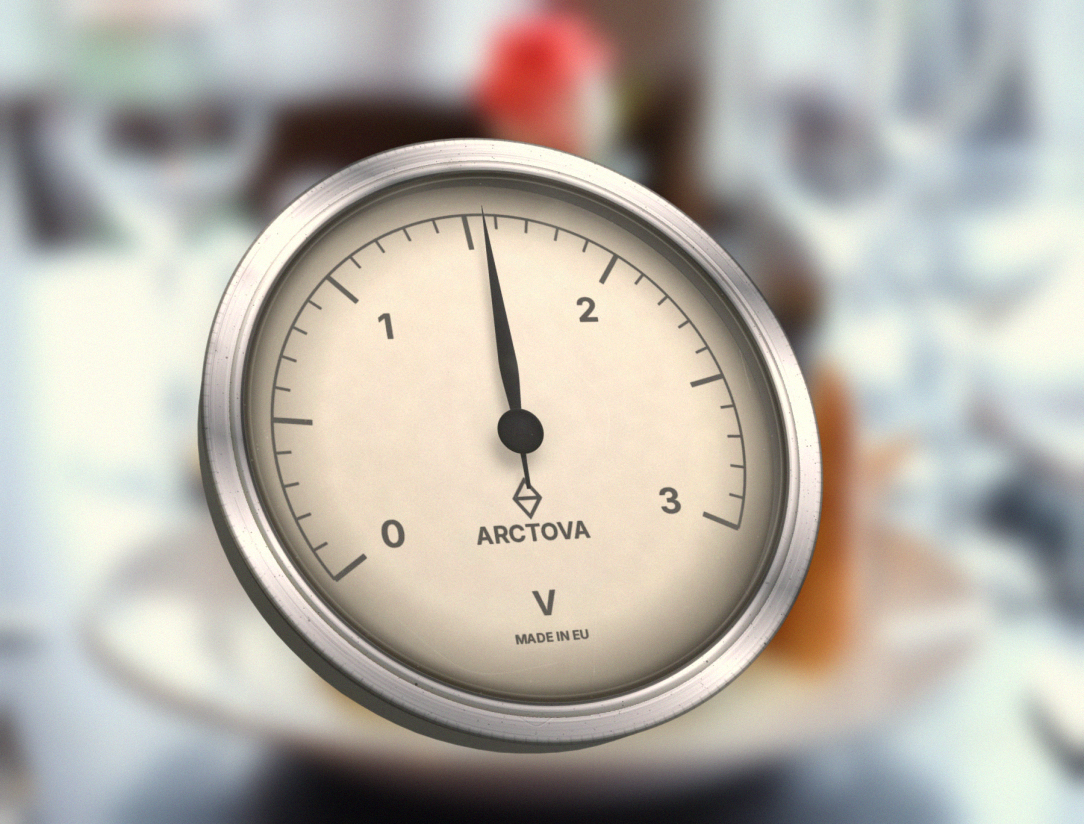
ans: 1.55,V
